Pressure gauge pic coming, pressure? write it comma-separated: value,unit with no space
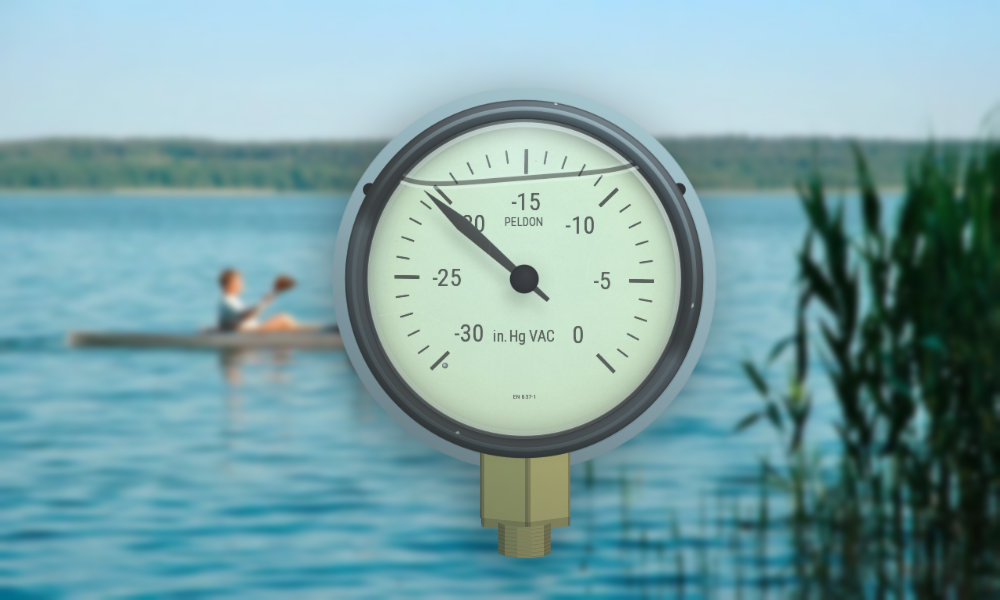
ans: -20.5,inHg
